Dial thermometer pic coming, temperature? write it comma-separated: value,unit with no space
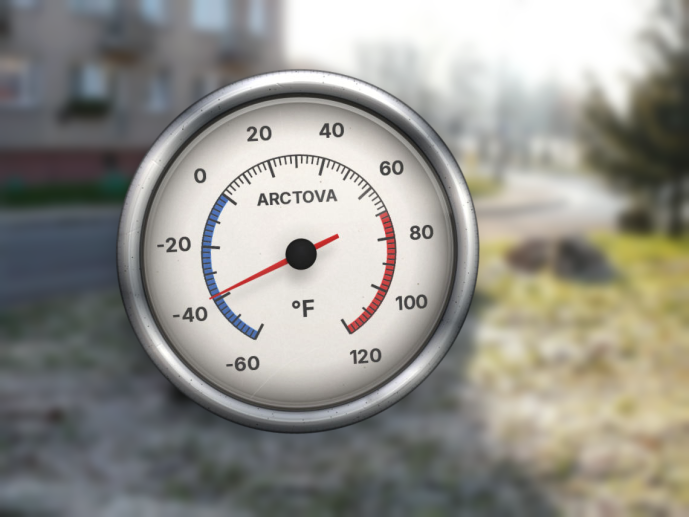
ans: -38,°F
